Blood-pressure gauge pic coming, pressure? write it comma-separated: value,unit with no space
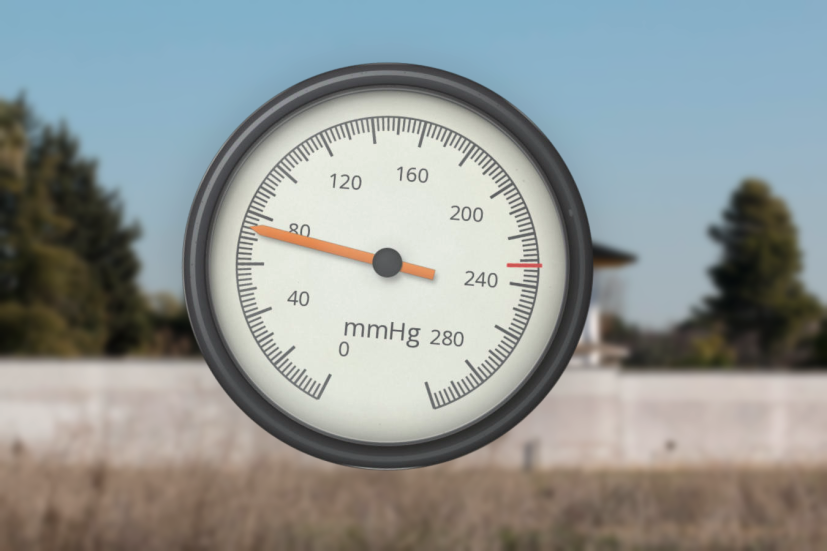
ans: 74,mmHg
